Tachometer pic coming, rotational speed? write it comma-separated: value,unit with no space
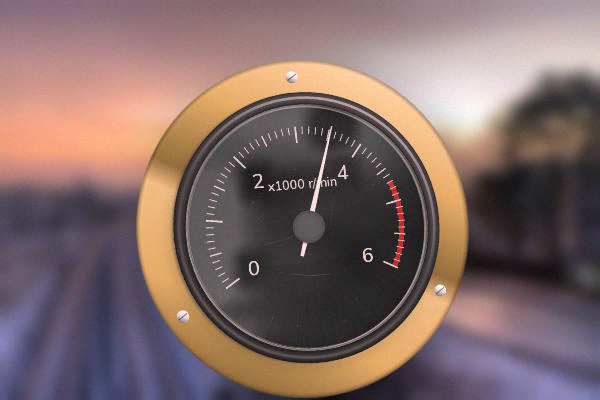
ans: 3500,rpm
